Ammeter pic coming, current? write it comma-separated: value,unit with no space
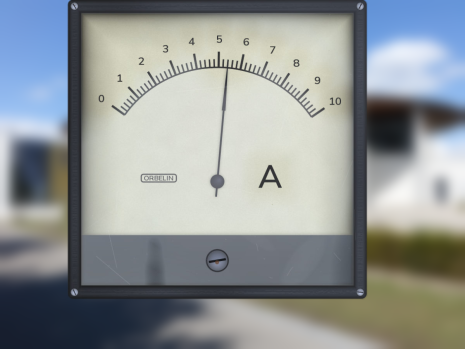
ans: 5.4,A
